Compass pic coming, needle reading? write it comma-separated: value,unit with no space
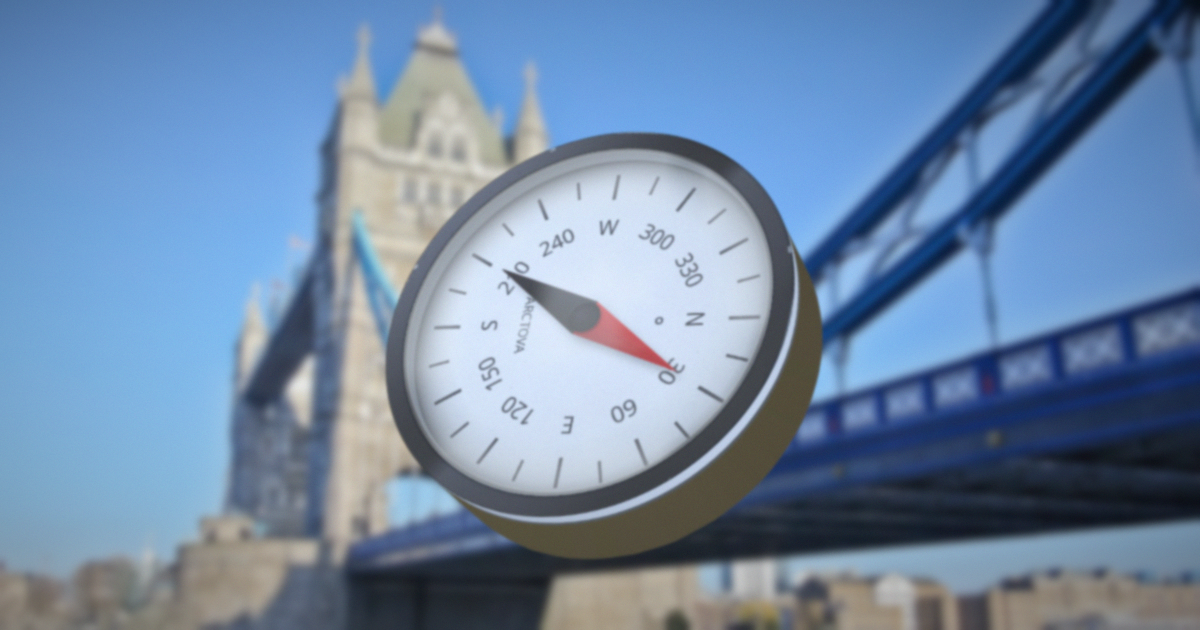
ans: 30,°
